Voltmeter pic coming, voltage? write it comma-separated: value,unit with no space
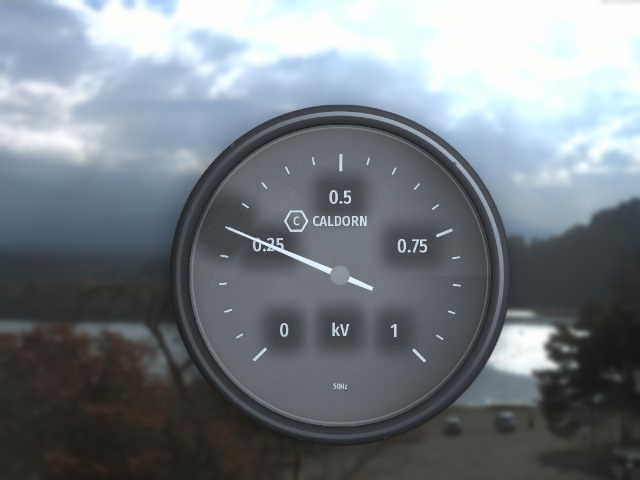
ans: 0.25,kV
